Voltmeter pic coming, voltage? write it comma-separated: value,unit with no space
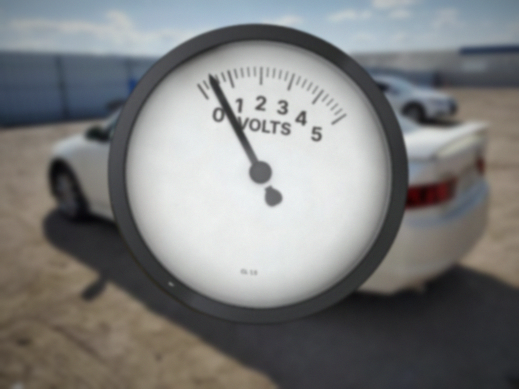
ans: 0.4,V
